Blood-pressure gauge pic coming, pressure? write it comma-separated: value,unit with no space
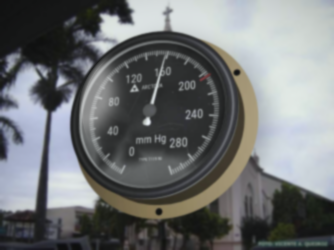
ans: 160,mmHg
